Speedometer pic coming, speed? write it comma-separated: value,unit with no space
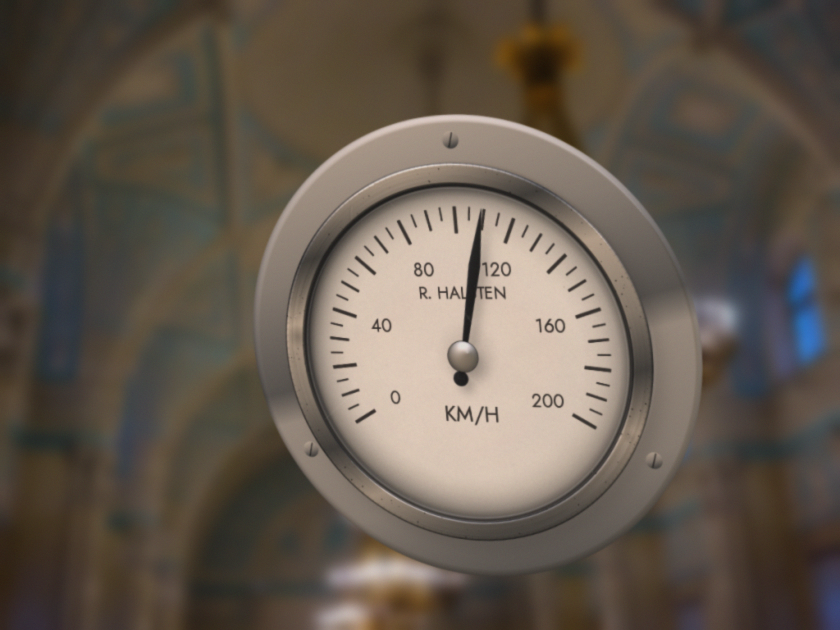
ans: 110,km/h
